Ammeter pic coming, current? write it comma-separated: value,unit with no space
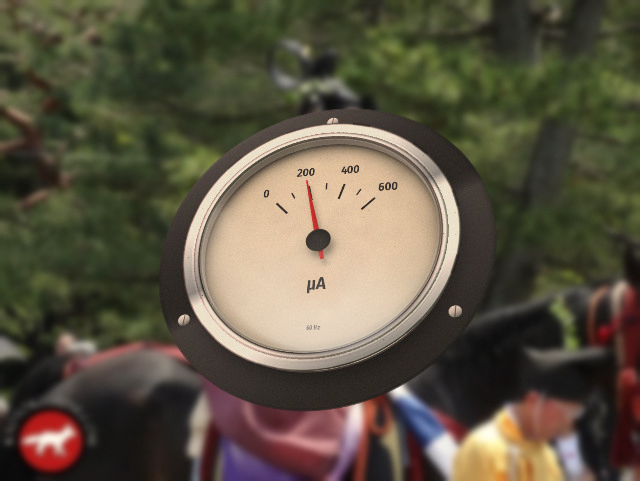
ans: 200,µA
